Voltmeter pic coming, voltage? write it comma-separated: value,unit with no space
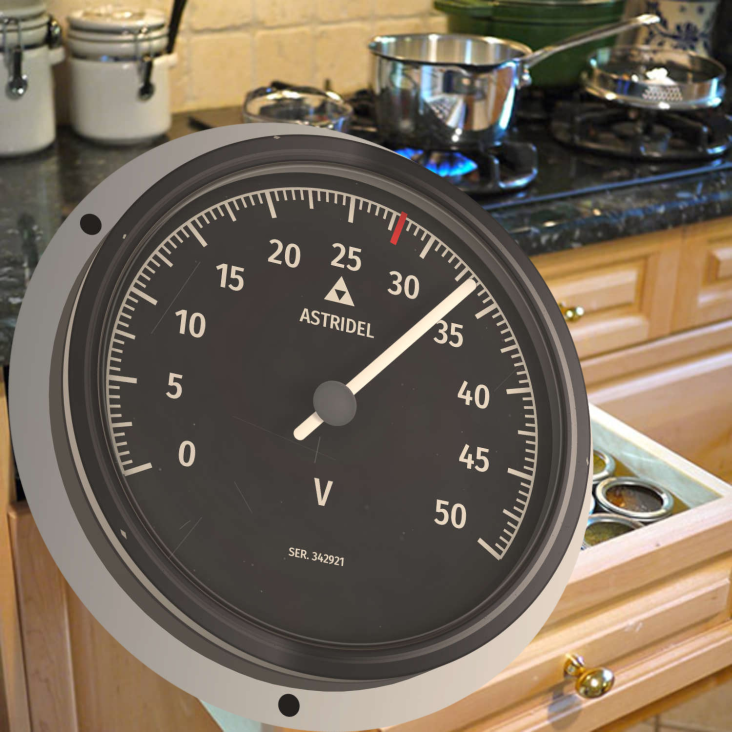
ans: 33.25,V
